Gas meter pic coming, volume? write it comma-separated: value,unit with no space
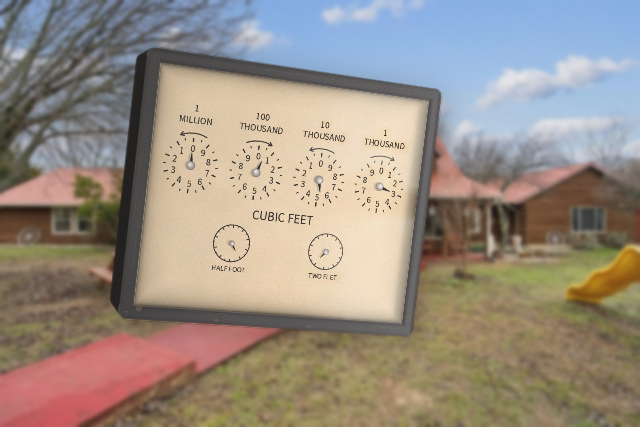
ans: 5300,ft³
